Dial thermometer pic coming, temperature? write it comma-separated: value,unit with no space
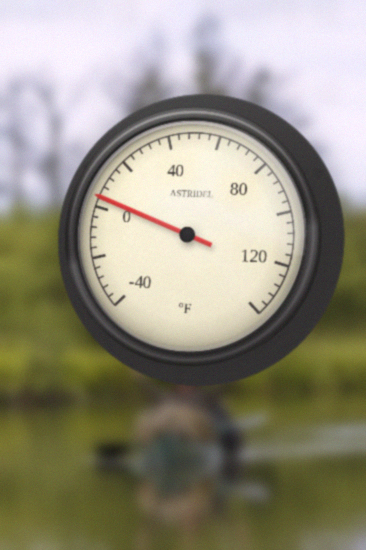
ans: 4,°F
